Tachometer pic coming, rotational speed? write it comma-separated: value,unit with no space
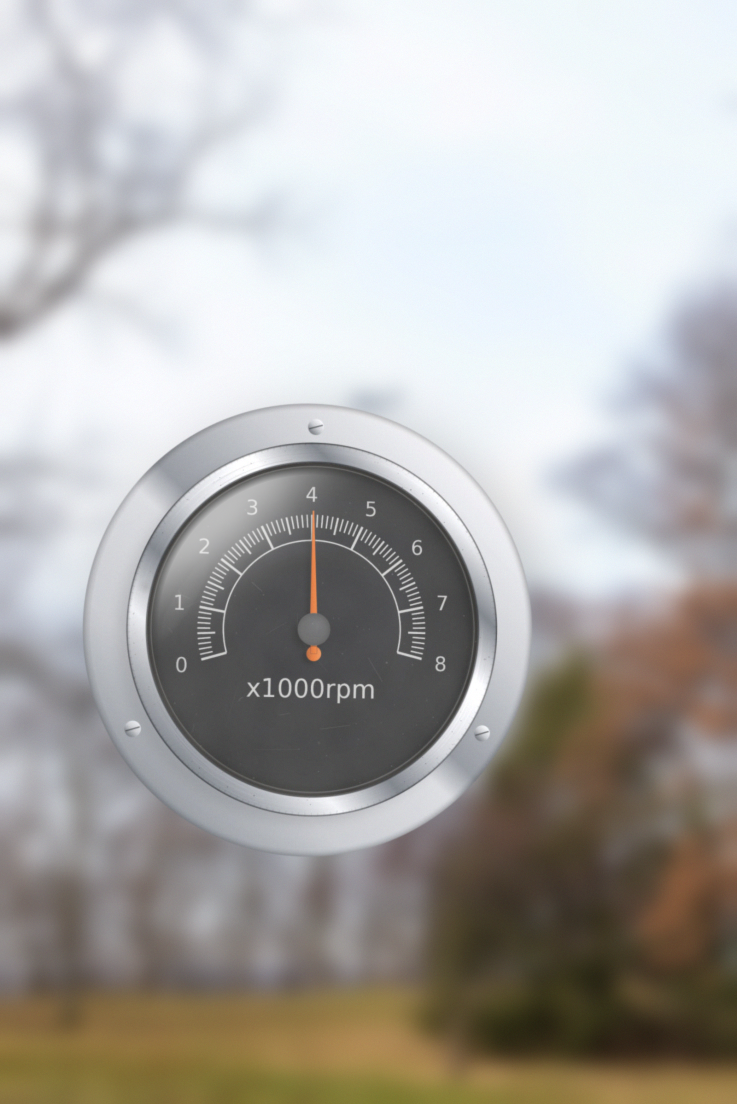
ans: 4000,rpm
